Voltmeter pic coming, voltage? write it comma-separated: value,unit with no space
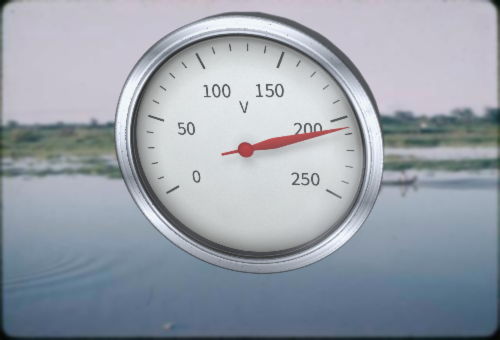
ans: 205,V
